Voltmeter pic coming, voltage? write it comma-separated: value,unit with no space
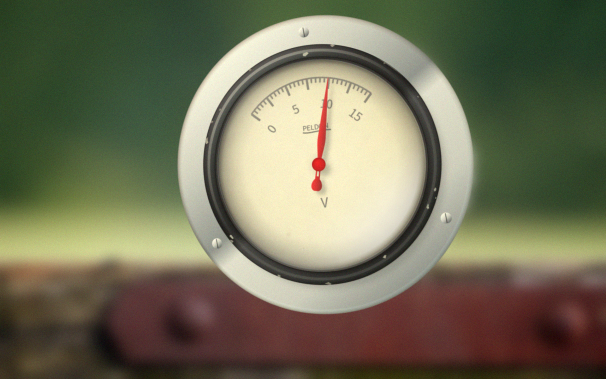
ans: 10,V
